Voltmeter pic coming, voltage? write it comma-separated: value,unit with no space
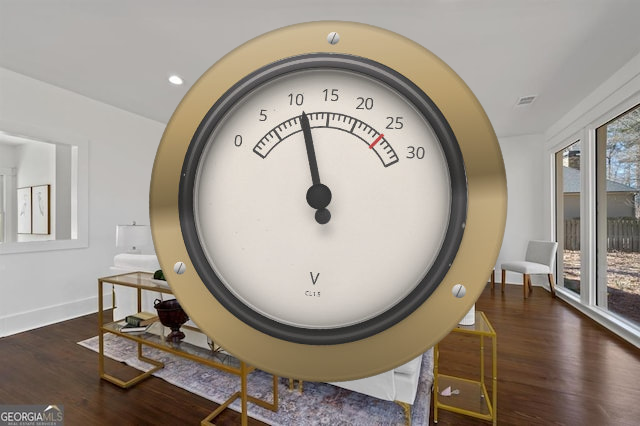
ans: 11,V
